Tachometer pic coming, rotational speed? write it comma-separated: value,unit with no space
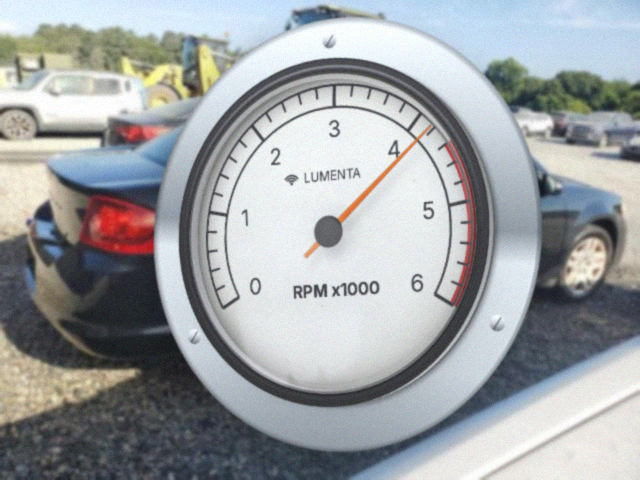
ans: 4200,rpm
